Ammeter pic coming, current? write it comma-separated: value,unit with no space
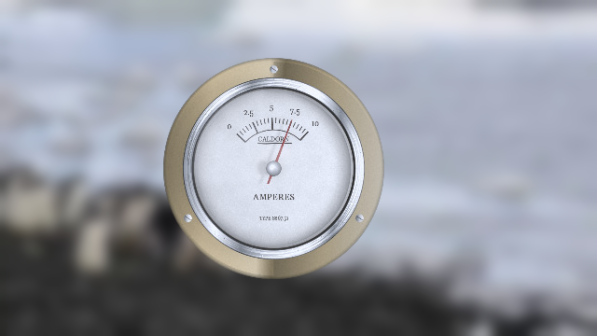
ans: 7.5,A
